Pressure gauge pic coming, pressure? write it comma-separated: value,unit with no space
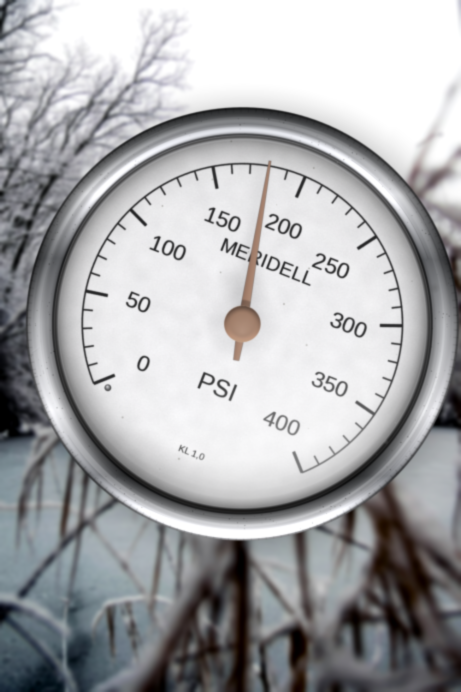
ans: 180,psi
